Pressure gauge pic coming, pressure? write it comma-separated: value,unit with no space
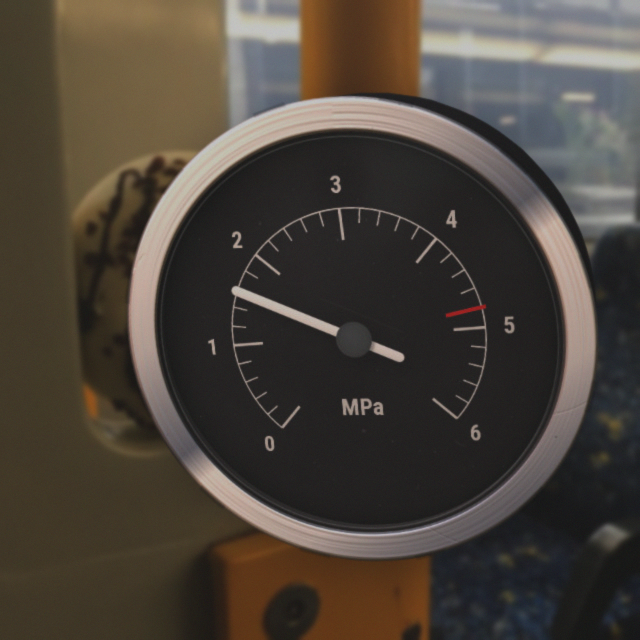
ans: 1.6,MPa
